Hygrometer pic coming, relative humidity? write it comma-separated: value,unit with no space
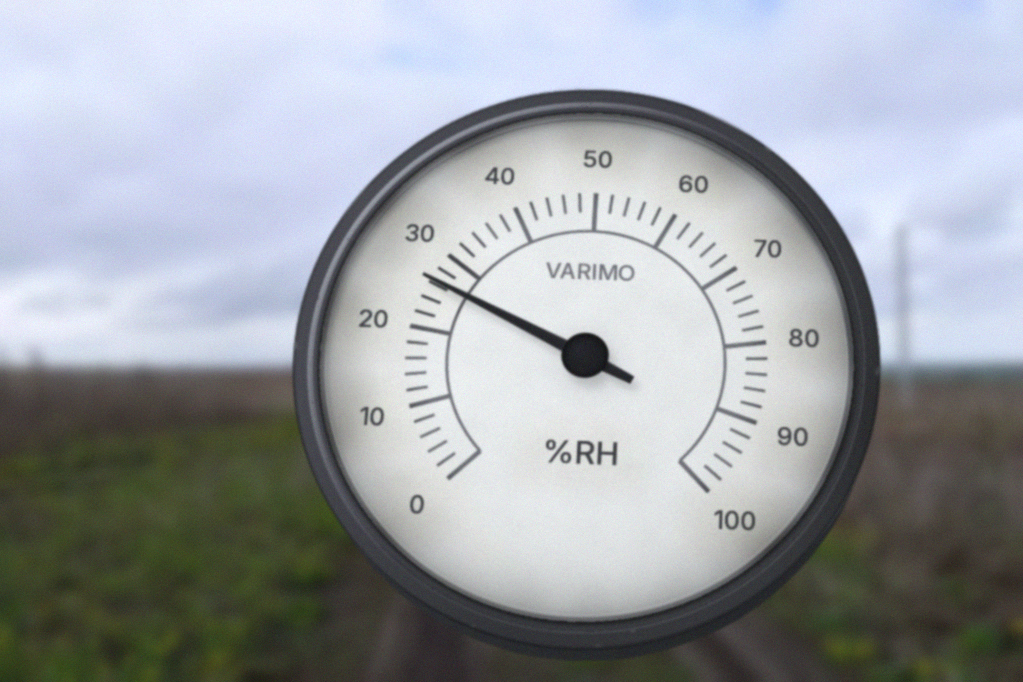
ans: 26,%
